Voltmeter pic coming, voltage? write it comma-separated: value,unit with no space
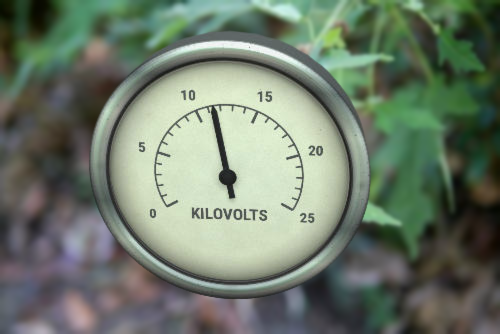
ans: 11.5,kV
